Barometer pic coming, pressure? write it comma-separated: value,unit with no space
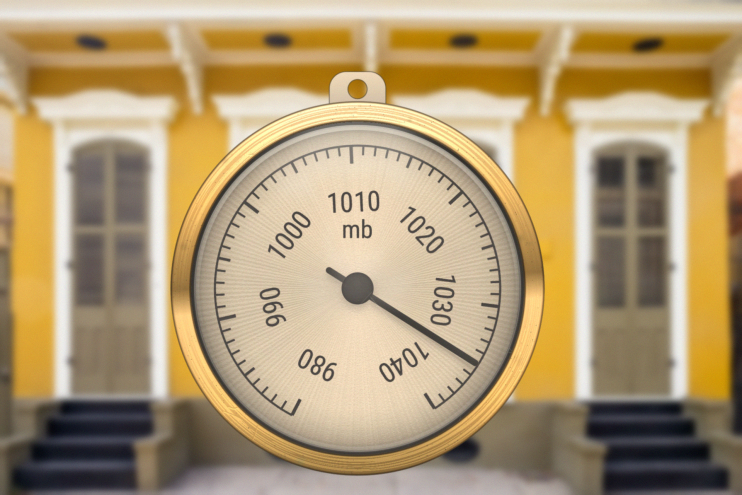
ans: 1035,mbar
